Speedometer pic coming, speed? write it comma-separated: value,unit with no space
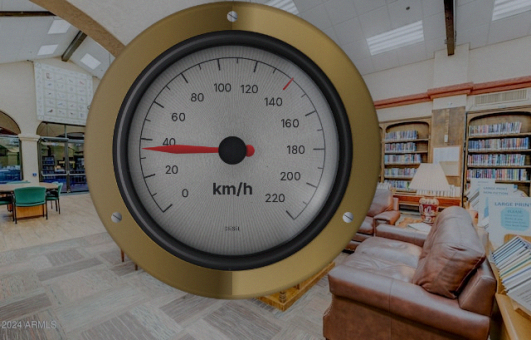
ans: 35,km/h
